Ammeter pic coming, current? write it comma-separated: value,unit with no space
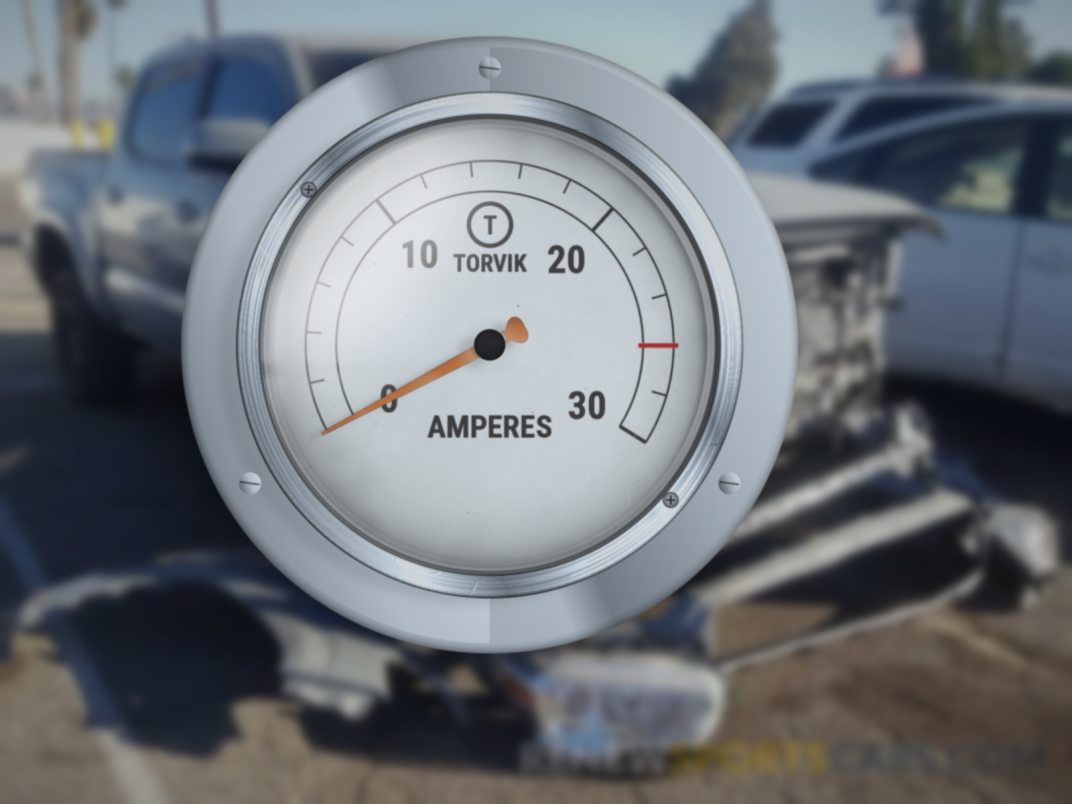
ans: 0,A
